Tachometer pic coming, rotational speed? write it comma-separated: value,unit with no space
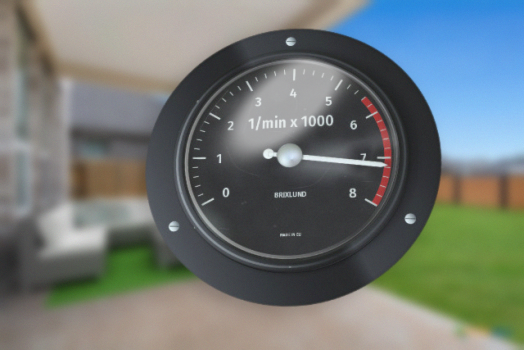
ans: 7200,rpm
